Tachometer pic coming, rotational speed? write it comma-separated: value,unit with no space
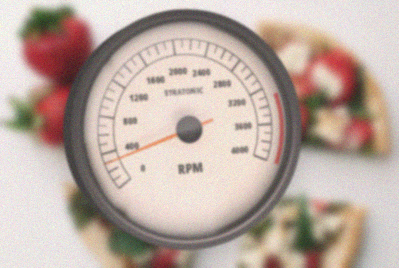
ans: 300,rpm
